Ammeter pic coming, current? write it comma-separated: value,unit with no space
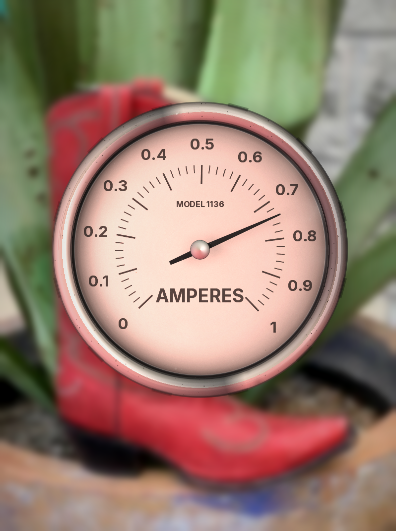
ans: 0.74,A
